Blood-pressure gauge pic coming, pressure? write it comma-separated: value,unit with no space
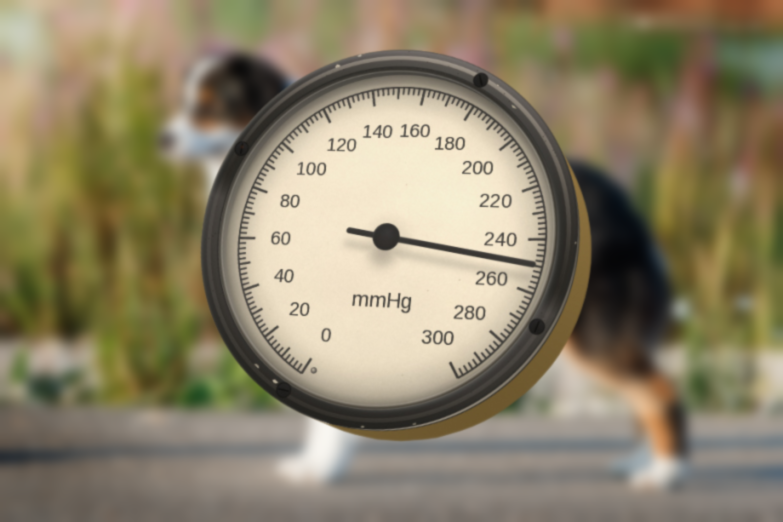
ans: 250,mmHg
